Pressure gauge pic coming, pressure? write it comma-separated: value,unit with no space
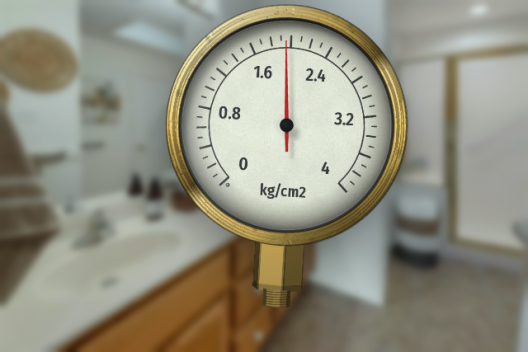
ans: 1.95,kg/cm²
